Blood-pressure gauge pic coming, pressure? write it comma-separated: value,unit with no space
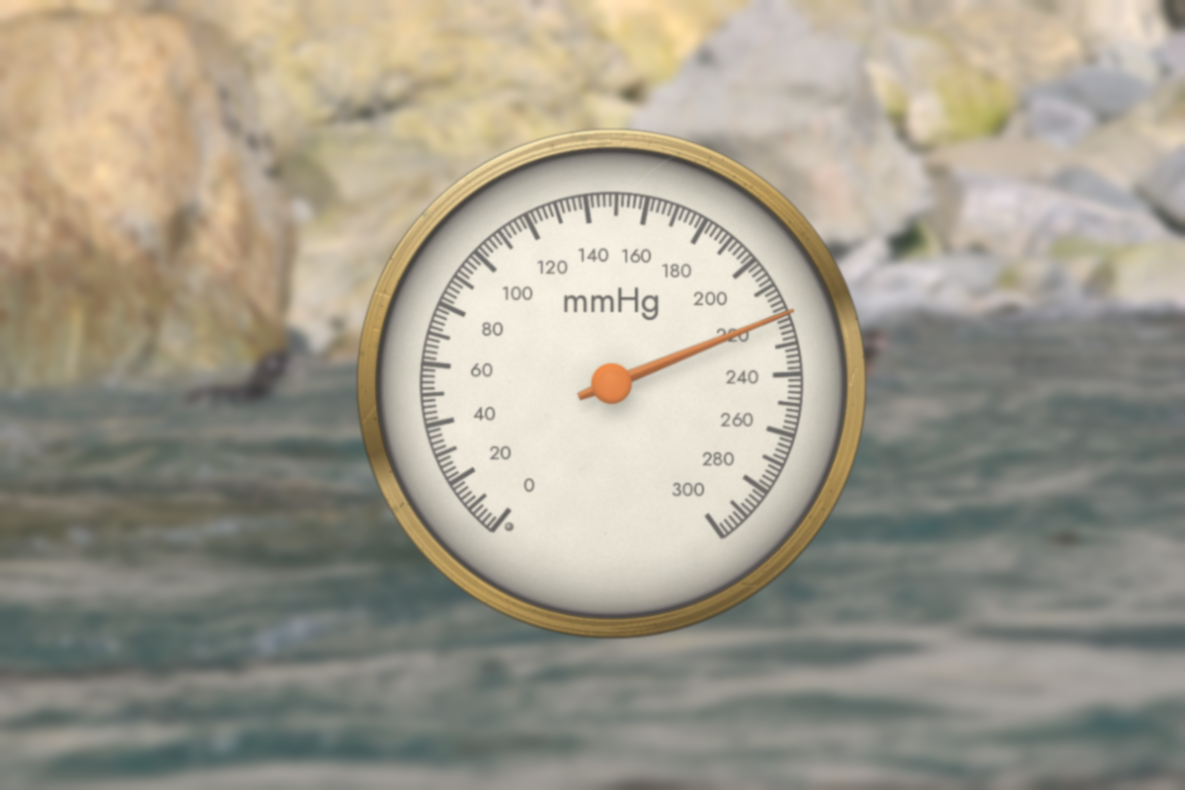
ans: 220,mmHg
